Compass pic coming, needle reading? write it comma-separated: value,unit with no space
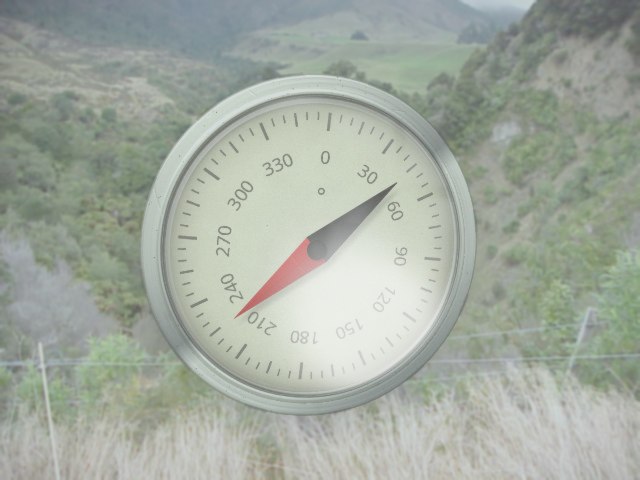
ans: 225,°
